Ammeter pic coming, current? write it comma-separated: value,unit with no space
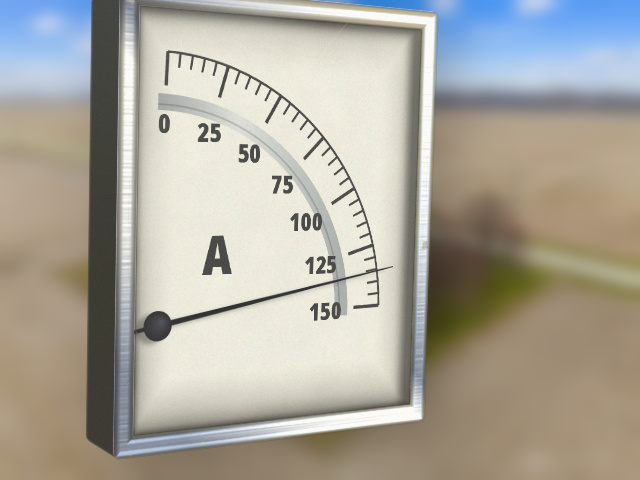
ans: 135,A
